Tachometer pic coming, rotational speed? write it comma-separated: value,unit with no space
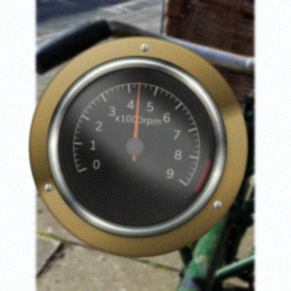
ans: 4400,rpm
